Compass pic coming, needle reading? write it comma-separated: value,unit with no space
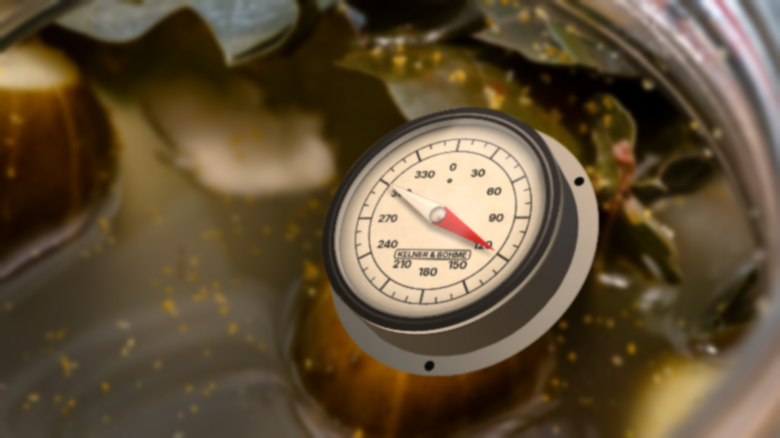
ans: 120,°
